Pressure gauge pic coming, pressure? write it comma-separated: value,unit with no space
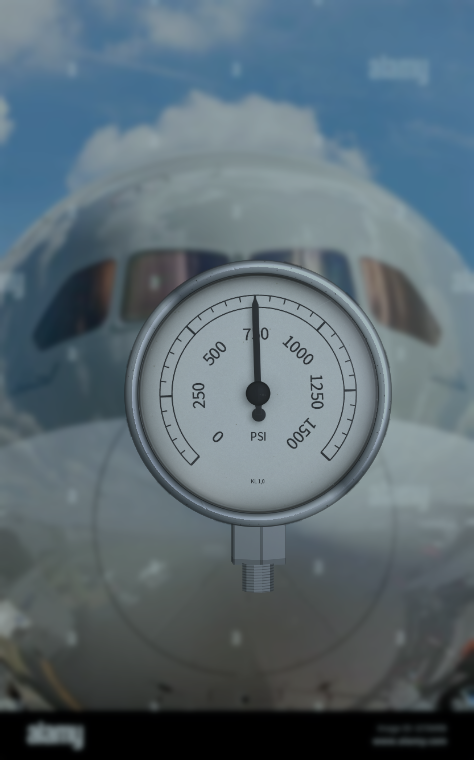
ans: 750,psi
